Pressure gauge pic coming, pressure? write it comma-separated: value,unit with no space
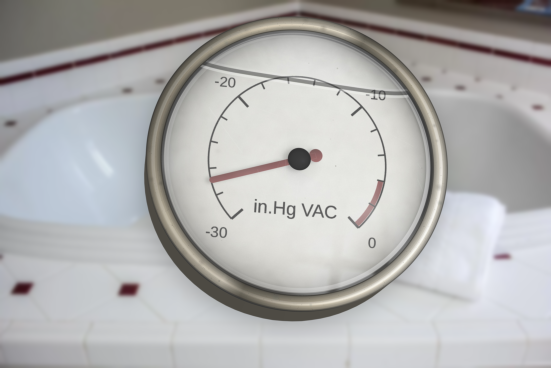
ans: -27,inHg
